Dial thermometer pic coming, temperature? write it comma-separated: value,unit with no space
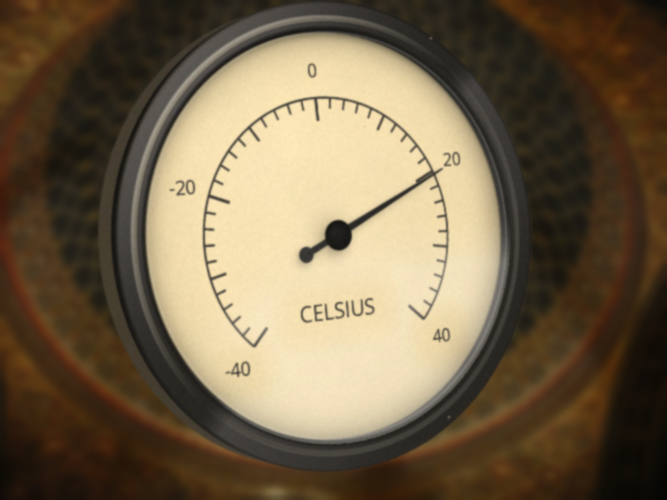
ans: 20,°C
